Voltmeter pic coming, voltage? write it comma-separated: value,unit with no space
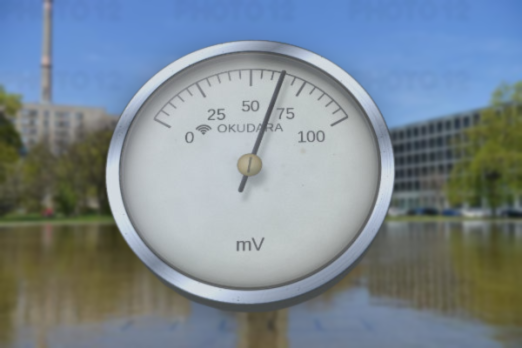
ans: 65,mV
